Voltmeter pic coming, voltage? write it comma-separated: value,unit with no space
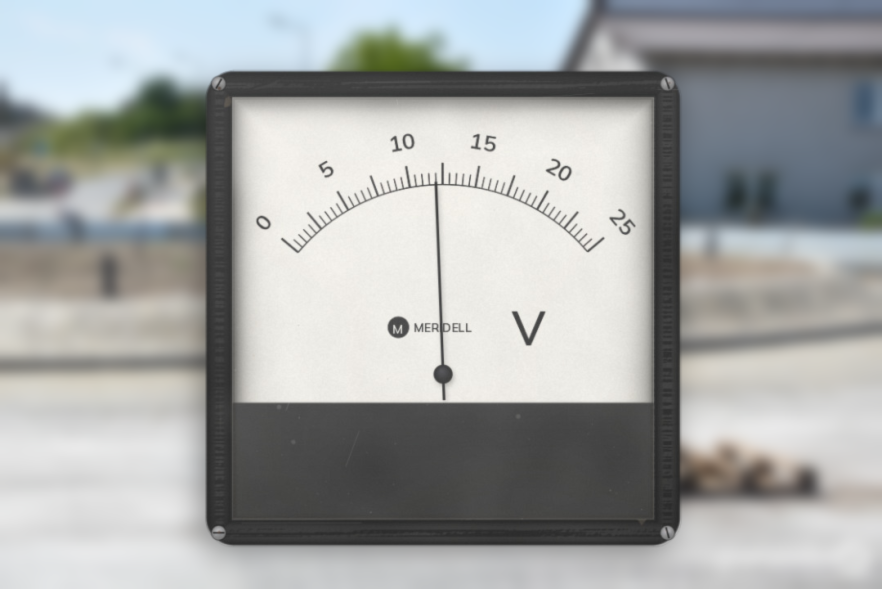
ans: 12,V
